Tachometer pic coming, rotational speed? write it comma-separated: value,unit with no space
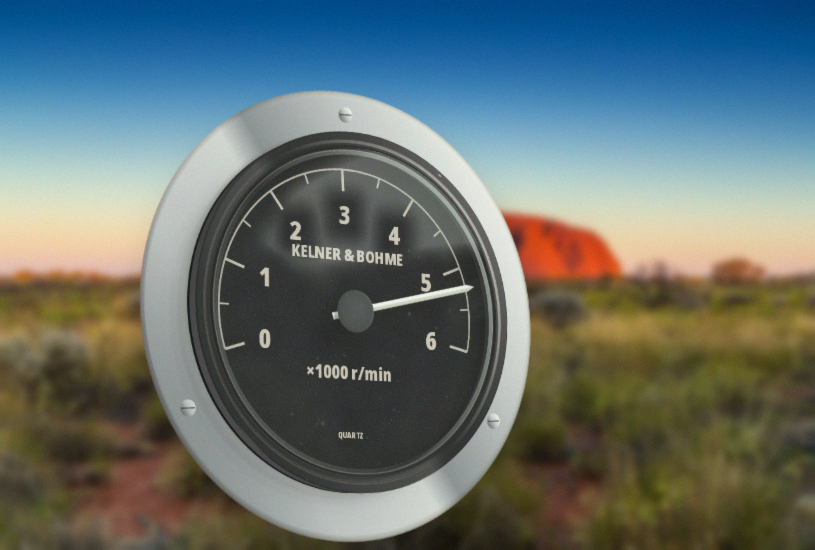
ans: 5250,rpm
